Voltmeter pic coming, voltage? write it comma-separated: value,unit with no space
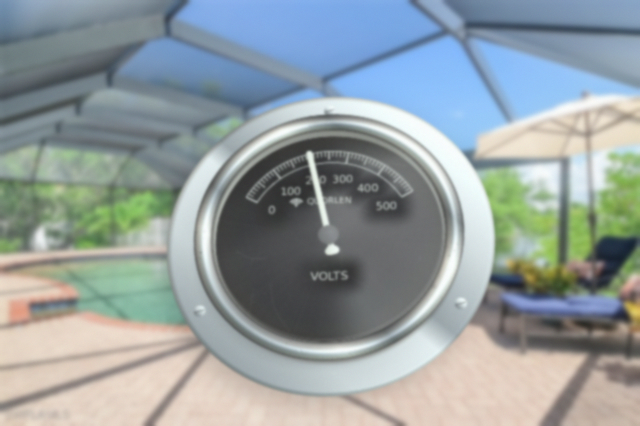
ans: 200,V
